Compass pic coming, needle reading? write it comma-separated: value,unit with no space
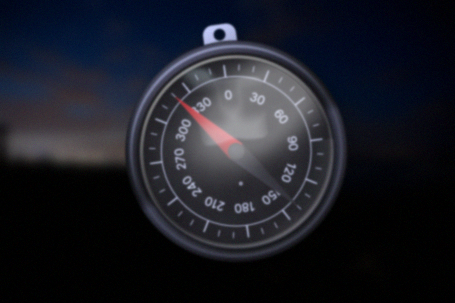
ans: 320,°
